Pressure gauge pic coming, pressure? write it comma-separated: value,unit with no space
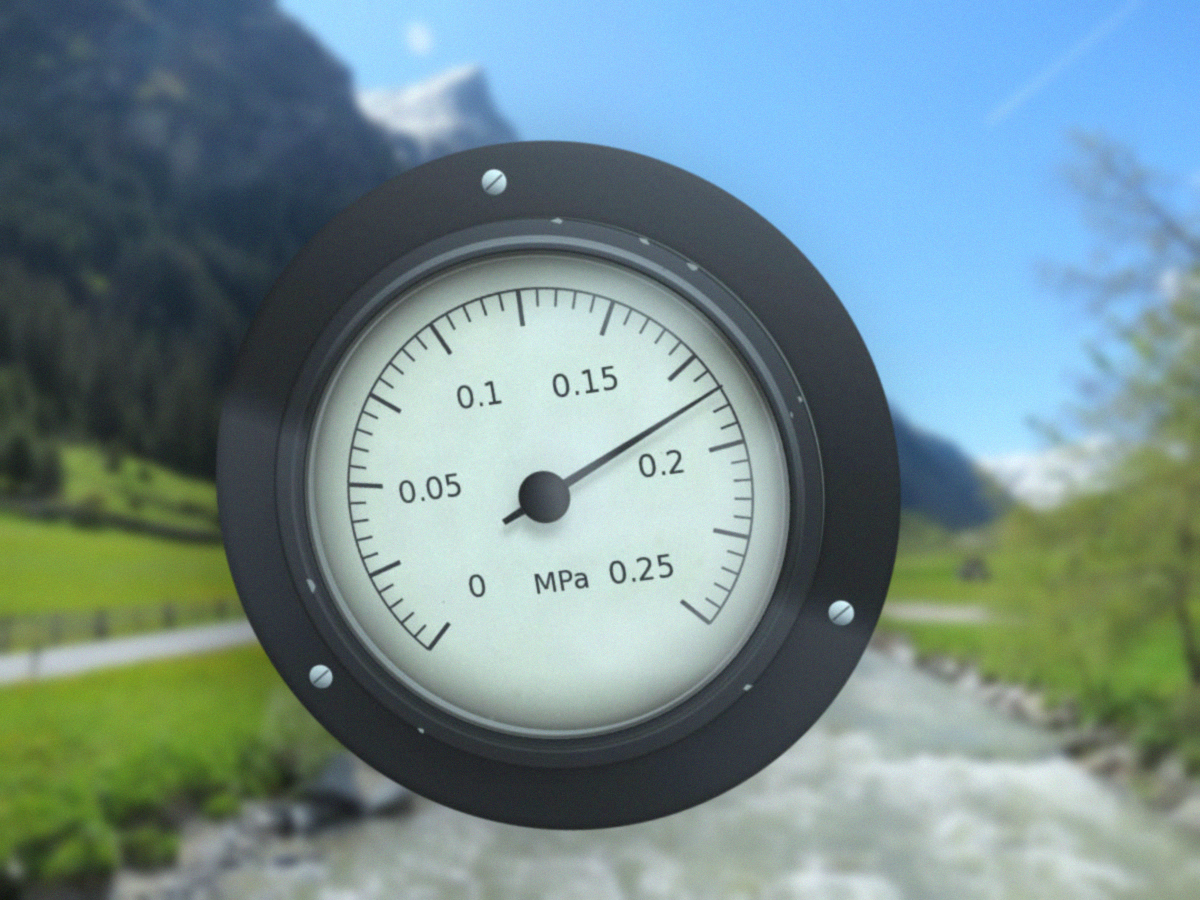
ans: 0.185,MPa
